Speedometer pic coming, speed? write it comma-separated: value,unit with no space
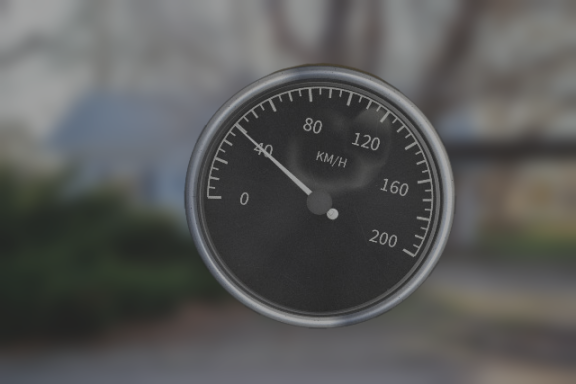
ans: 40,km/h
